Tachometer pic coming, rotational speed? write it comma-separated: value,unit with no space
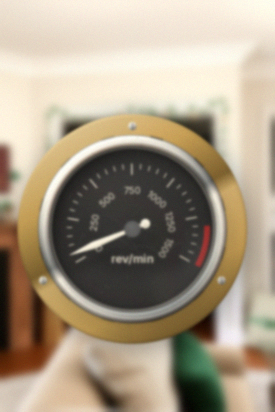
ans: 50,rpm
